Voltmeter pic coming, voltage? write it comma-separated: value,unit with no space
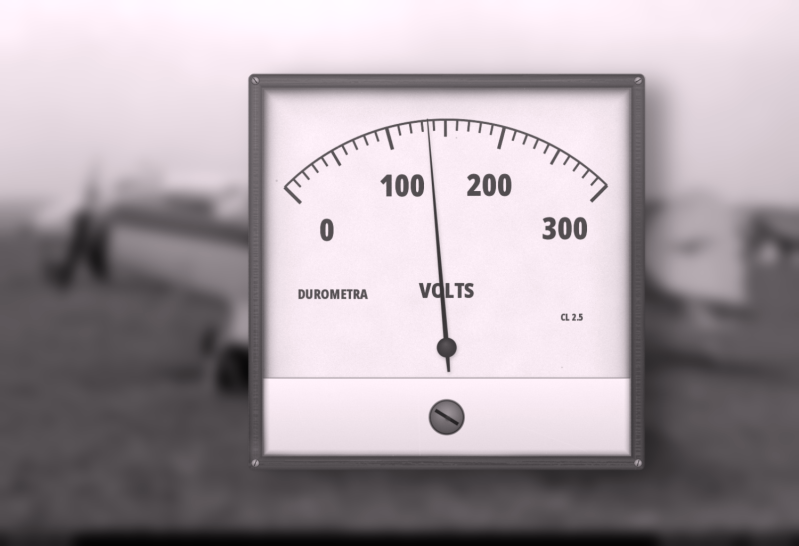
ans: 135,V
